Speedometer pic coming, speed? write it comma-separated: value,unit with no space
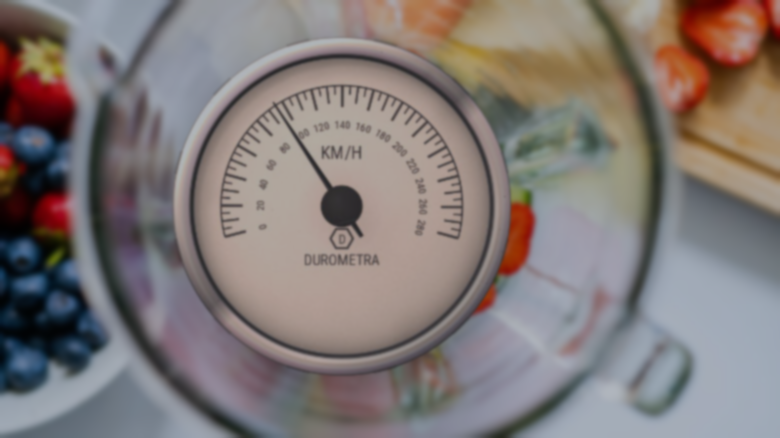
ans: 95,km/h
